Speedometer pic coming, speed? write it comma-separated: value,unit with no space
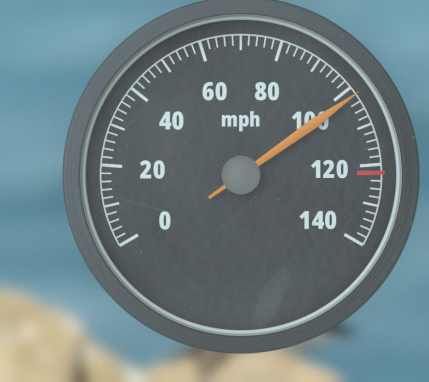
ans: 102,mph
